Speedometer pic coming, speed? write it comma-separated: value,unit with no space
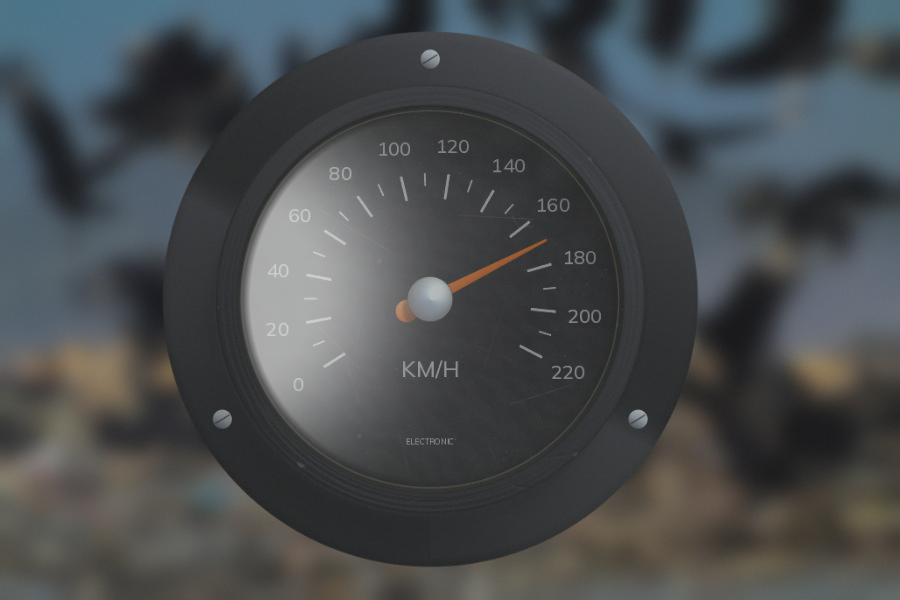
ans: 170,km/h
